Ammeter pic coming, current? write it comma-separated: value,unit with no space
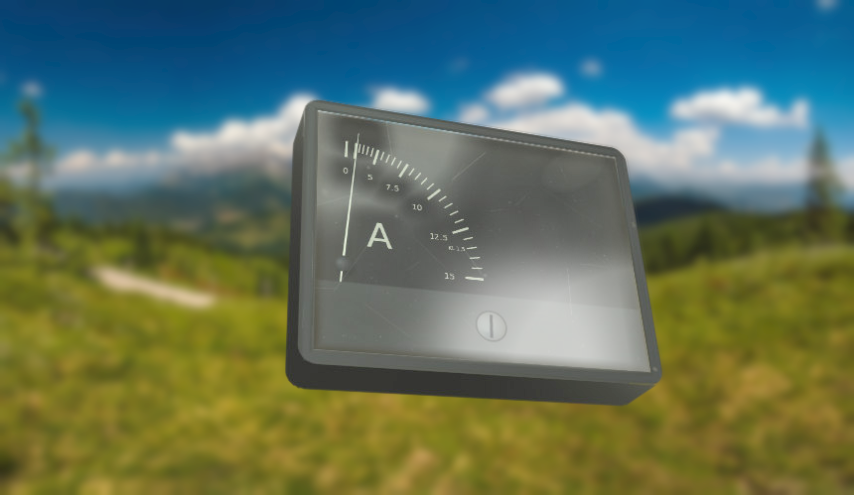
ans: 2.5,A
